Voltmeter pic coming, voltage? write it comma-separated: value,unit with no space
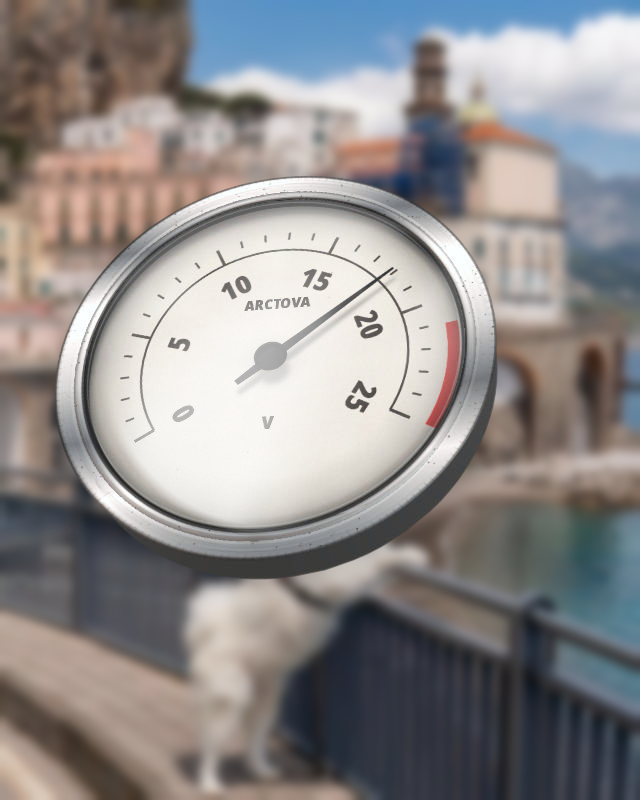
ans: 18,V
